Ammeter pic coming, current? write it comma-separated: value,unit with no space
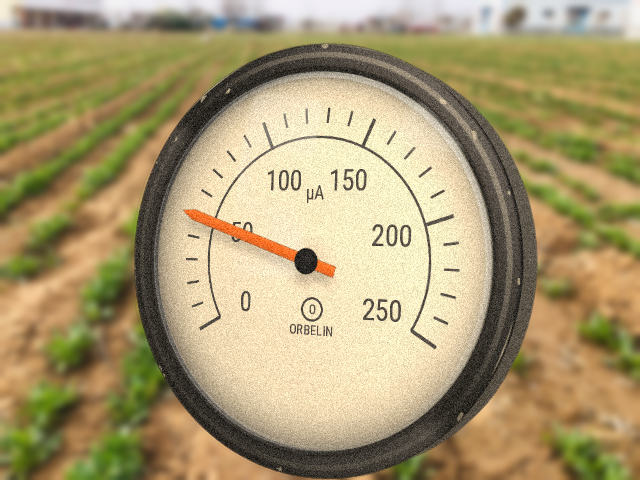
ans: 50,µA
